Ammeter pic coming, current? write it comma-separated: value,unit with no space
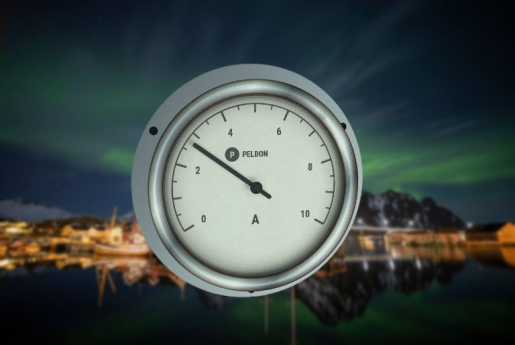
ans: 2.75,A
